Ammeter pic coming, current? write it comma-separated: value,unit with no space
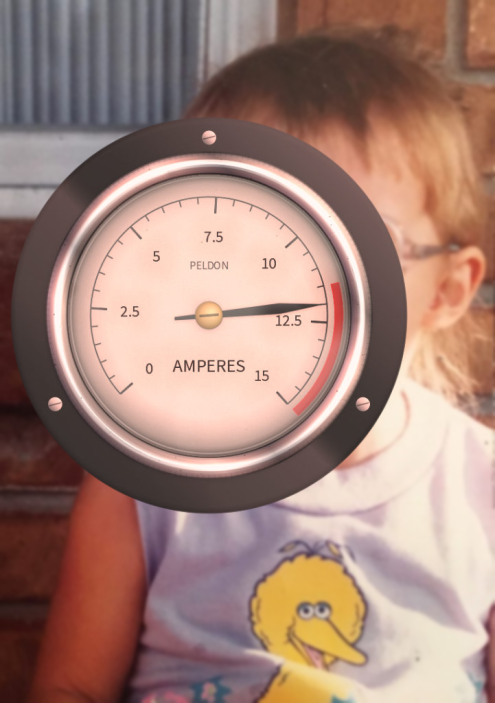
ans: 12,A
